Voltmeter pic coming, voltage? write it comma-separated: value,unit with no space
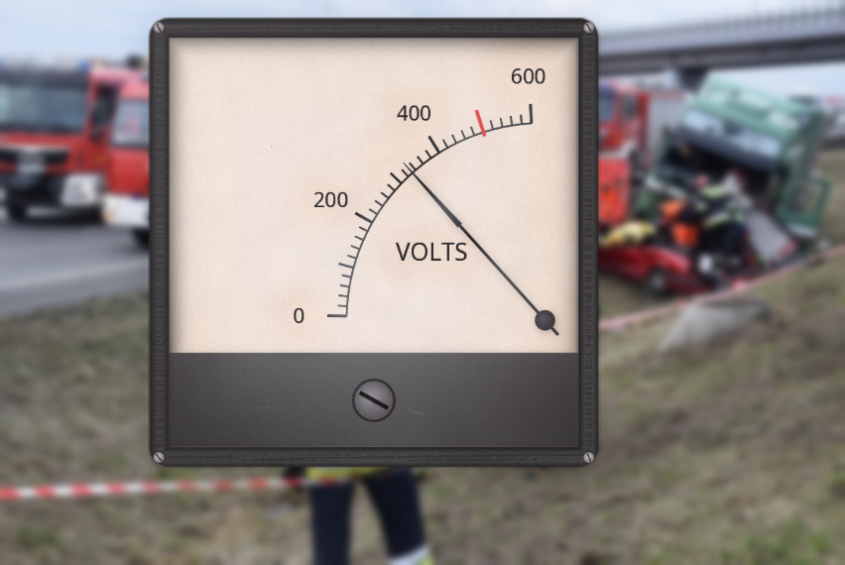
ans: 330,V
